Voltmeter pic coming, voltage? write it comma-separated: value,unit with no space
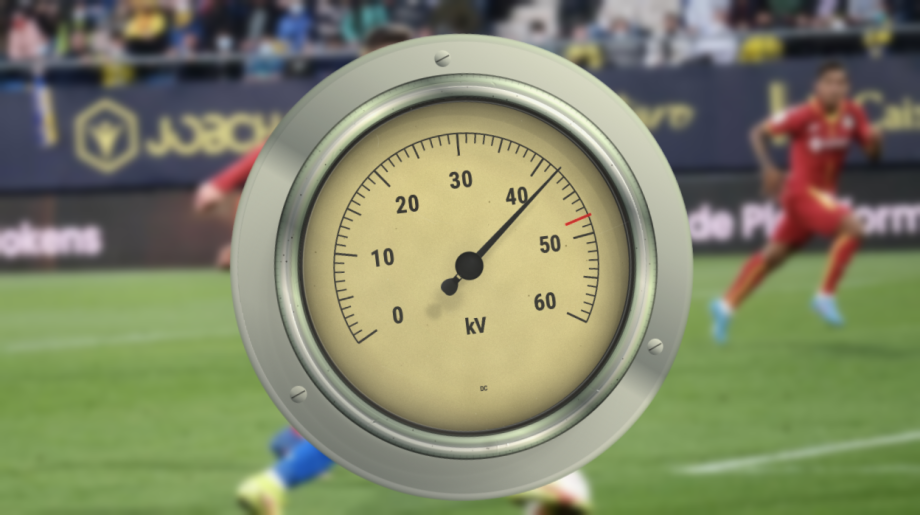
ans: 42,kV
